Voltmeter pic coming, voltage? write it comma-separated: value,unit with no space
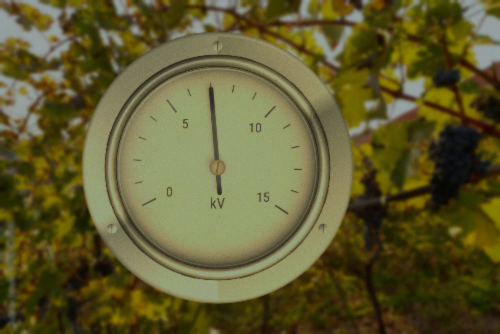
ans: 7,kV
